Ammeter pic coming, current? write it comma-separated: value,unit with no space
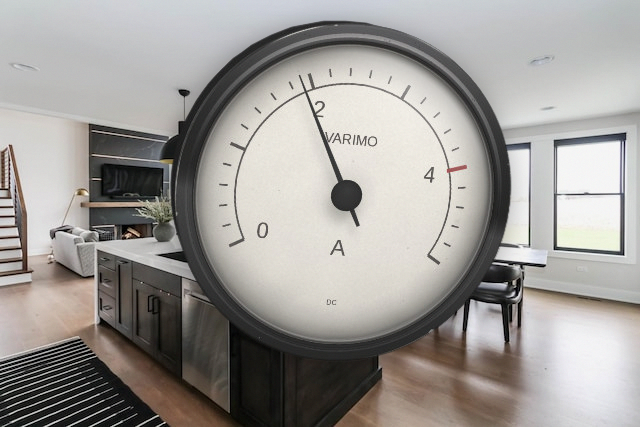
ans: 1.9,A
